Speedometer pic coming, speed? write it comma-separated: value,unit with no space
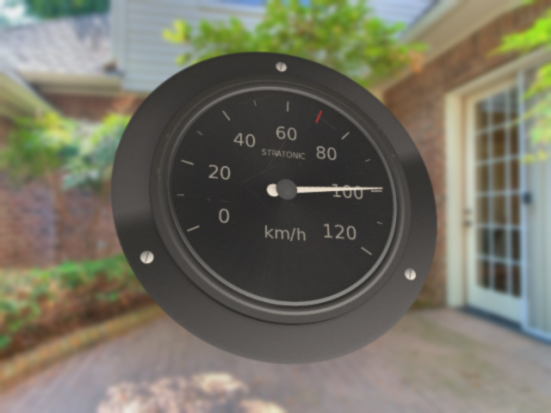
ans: 100,km/h
